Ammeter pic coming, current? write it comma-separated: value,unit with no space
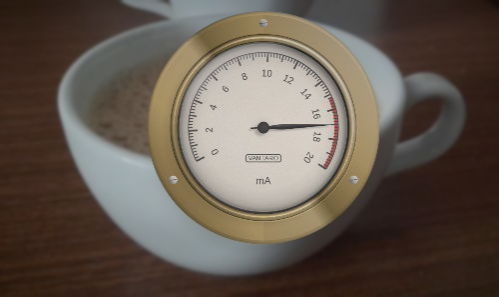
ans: 17,mA
